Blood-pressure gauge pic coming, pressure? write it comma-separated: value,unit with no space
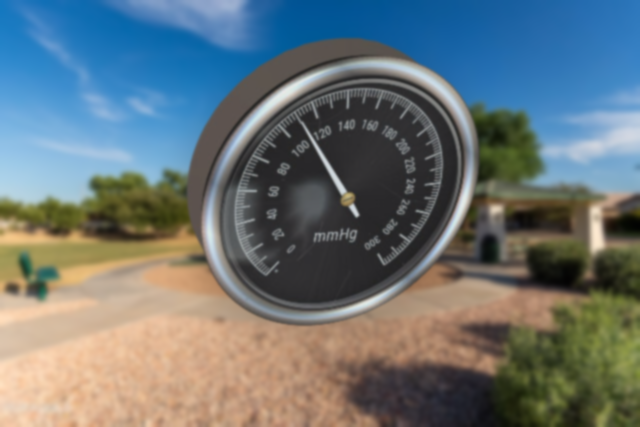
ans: 110,mmHg
